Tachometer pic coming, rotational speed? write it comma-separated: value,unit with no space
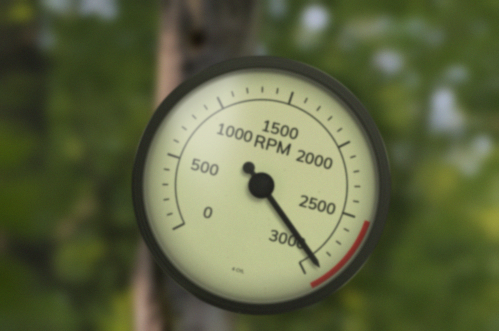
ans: 2900,rpm
